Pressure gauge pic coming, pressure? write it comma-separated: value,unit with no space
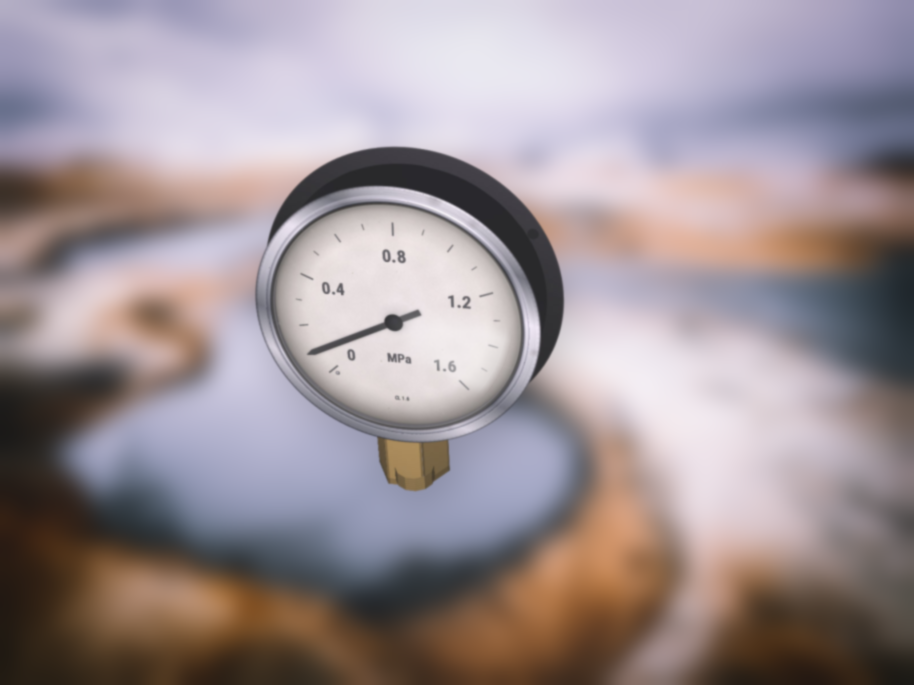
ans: 0.1,MPa
